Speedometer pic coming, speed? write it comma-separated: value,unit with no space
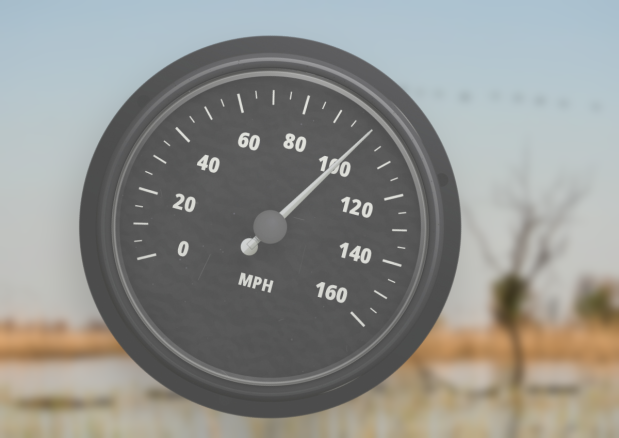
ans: 100,mph
